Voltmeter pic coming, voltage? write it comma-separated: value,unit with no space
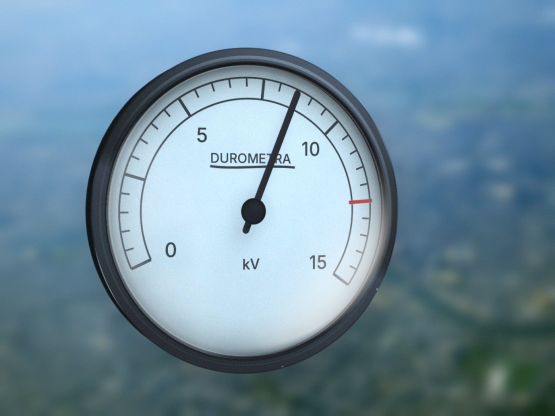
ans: 8.5,kV
